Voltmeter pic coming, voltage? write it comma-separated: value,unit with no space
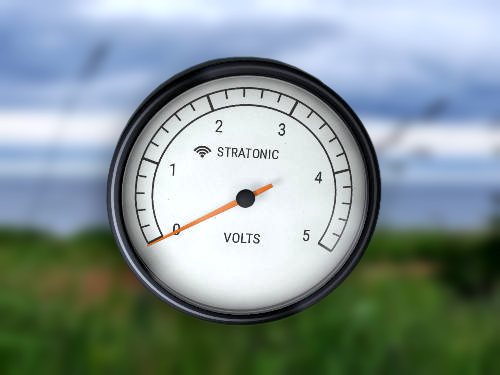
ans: 0,V
